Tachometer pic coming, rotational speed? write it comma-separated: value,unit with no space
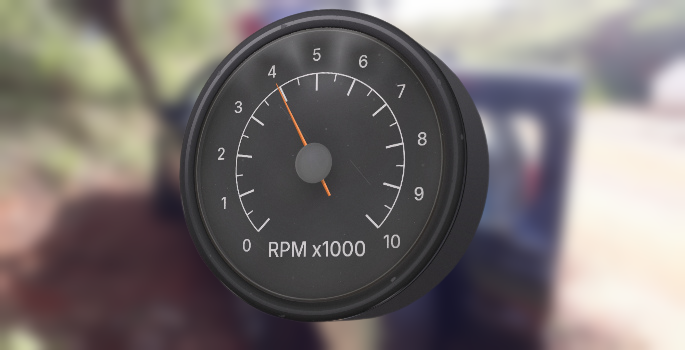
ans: 4000,rpm
